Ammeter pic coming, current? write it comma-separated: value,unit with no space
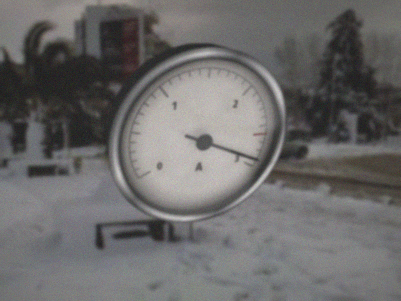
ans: 2.9,A
